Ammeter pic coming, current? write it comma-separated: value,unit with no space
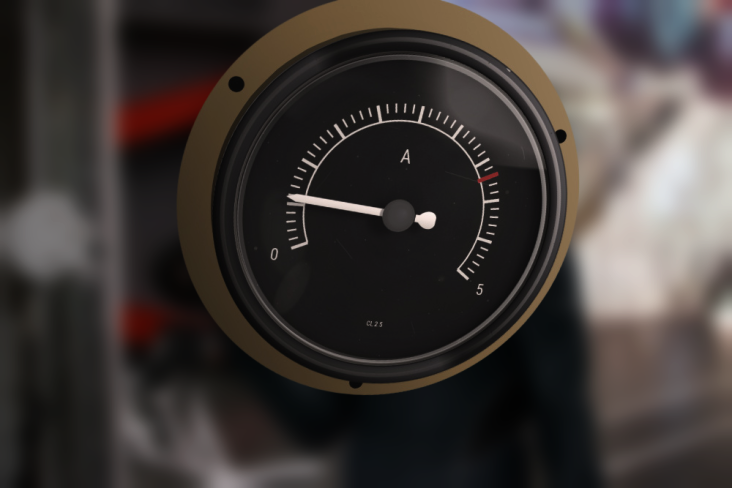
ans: 0.6,A
